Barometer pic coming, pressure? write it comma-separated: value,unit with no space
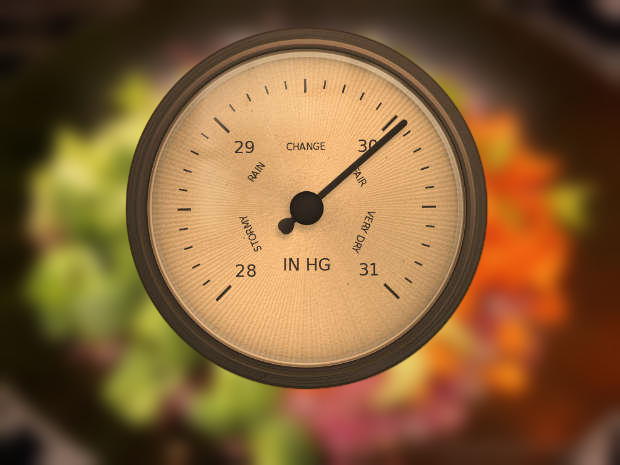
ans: 30.05,inHg
